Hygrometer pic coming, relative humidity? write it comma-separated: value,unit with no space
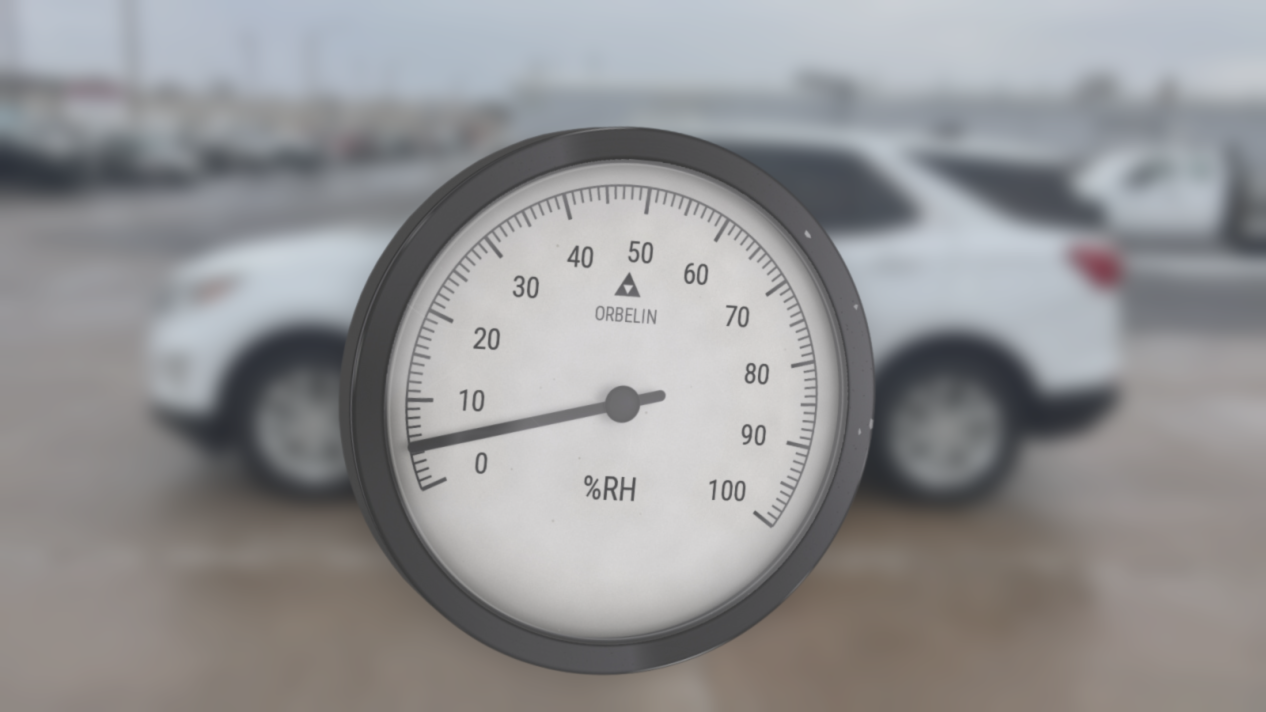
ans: 5,%
